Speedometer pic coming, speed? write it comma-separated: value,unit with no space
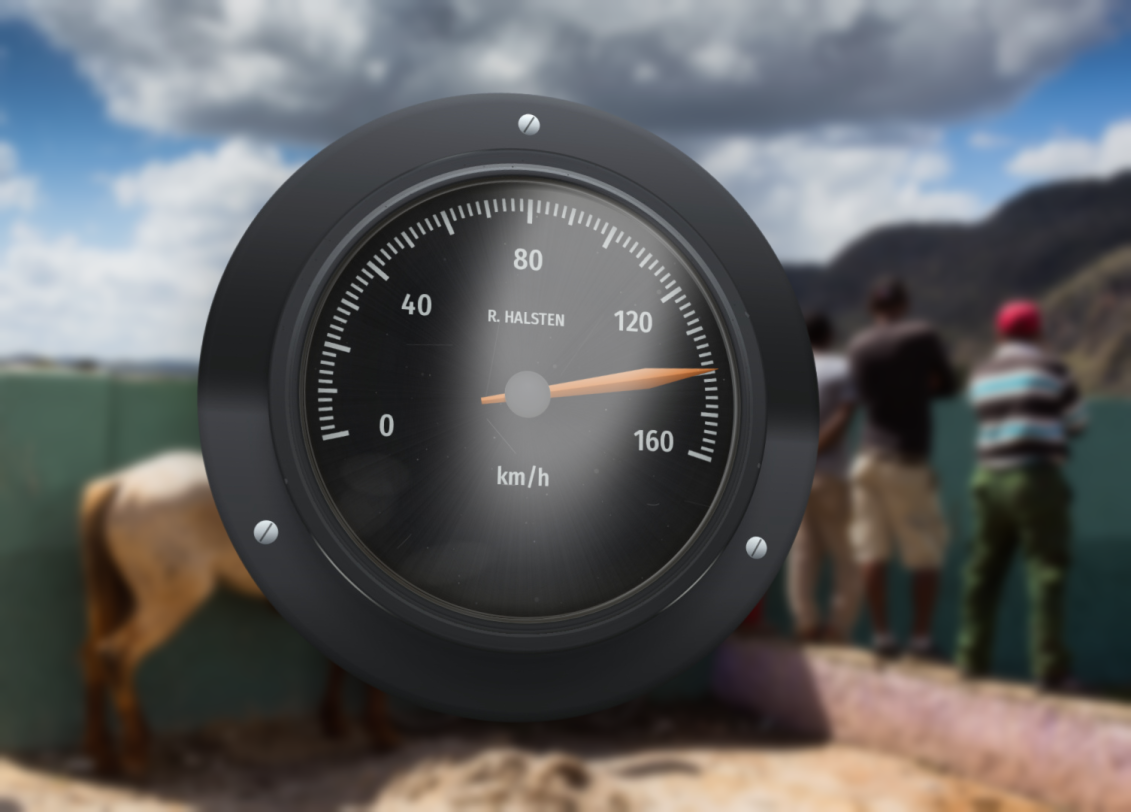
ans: 140,km/h
